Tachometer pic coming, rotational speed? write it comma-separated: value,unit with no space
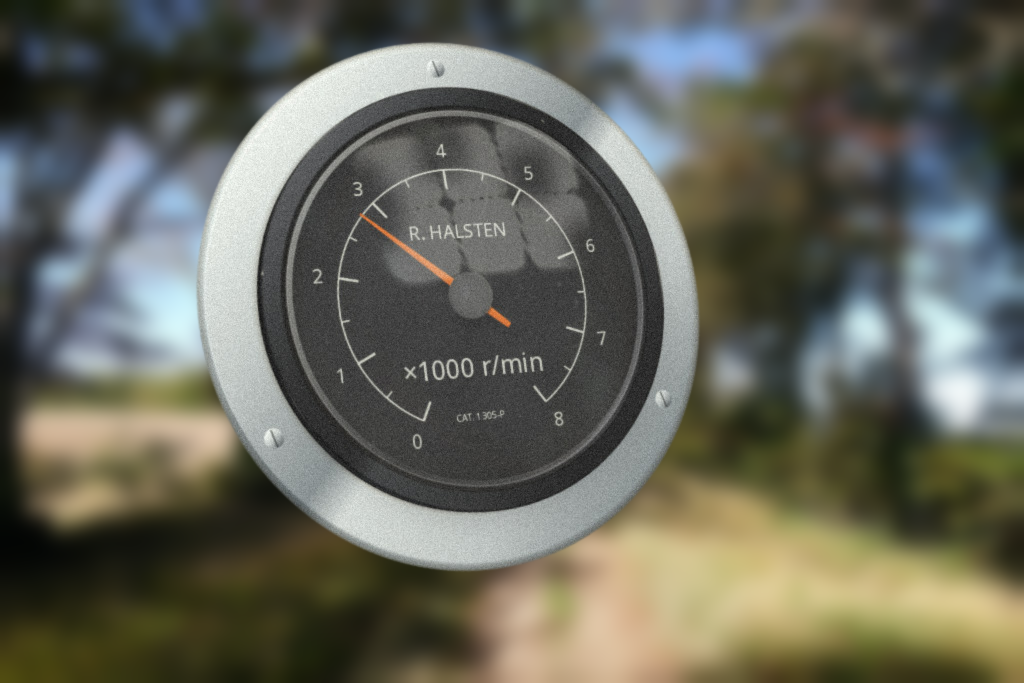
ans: 2750,rpm
